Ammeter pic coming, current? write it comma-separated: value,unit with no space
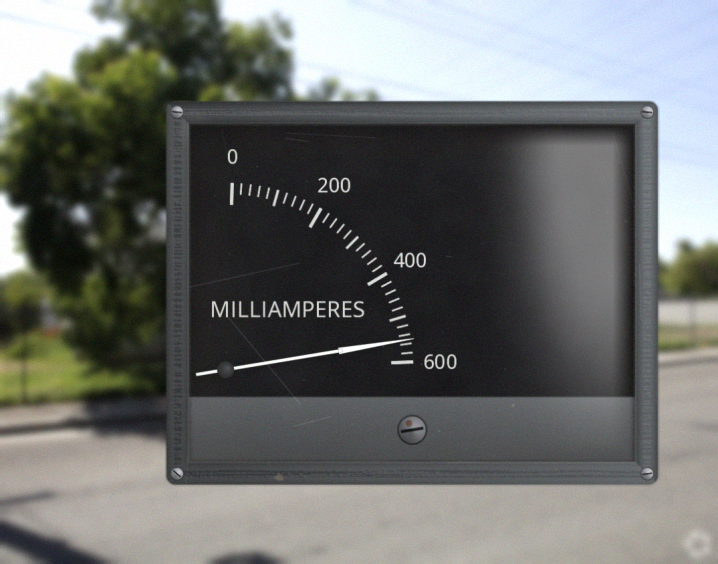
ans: 550,mA
